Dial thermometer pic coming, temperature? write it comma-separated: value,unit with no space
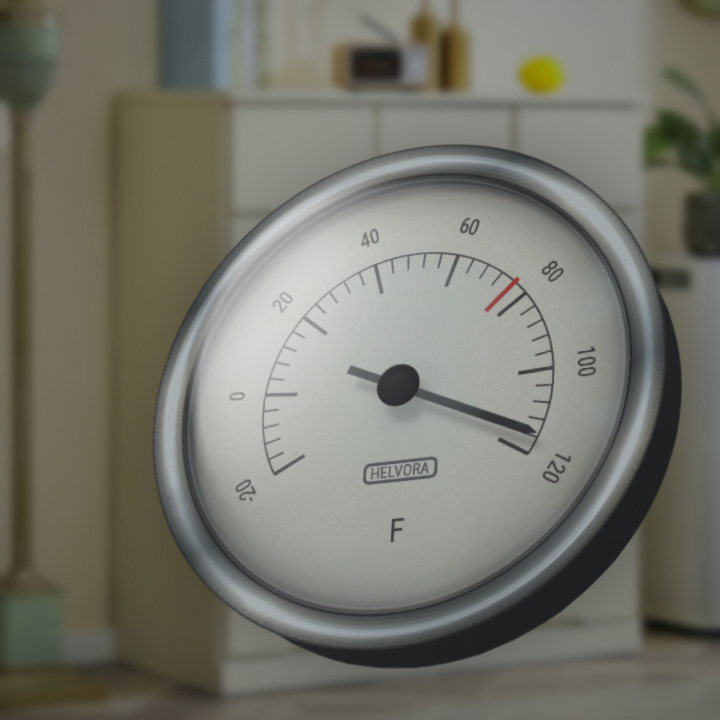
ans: 116,°F
